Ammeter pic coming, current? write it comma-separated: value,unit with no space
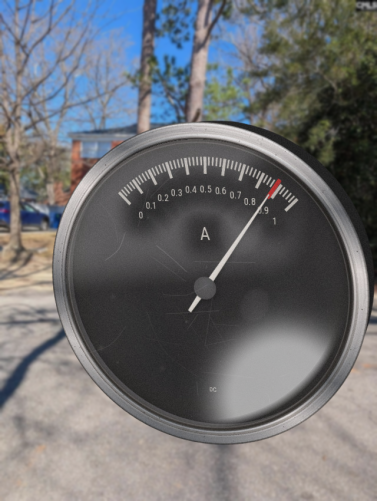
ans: 0.88,A
